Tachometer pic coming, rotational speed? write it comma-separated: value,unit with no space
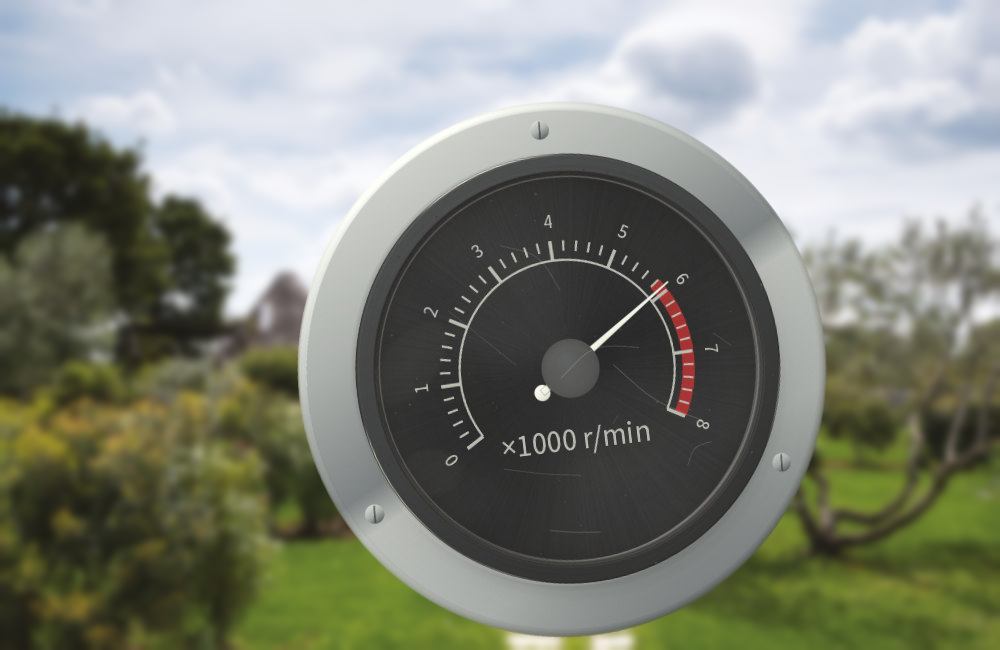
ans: 5900,rpm
